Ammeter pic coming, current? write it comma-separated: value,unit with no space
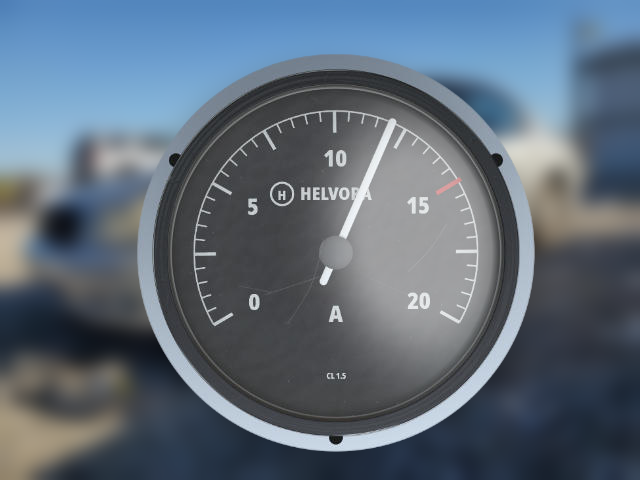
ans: 12,A
